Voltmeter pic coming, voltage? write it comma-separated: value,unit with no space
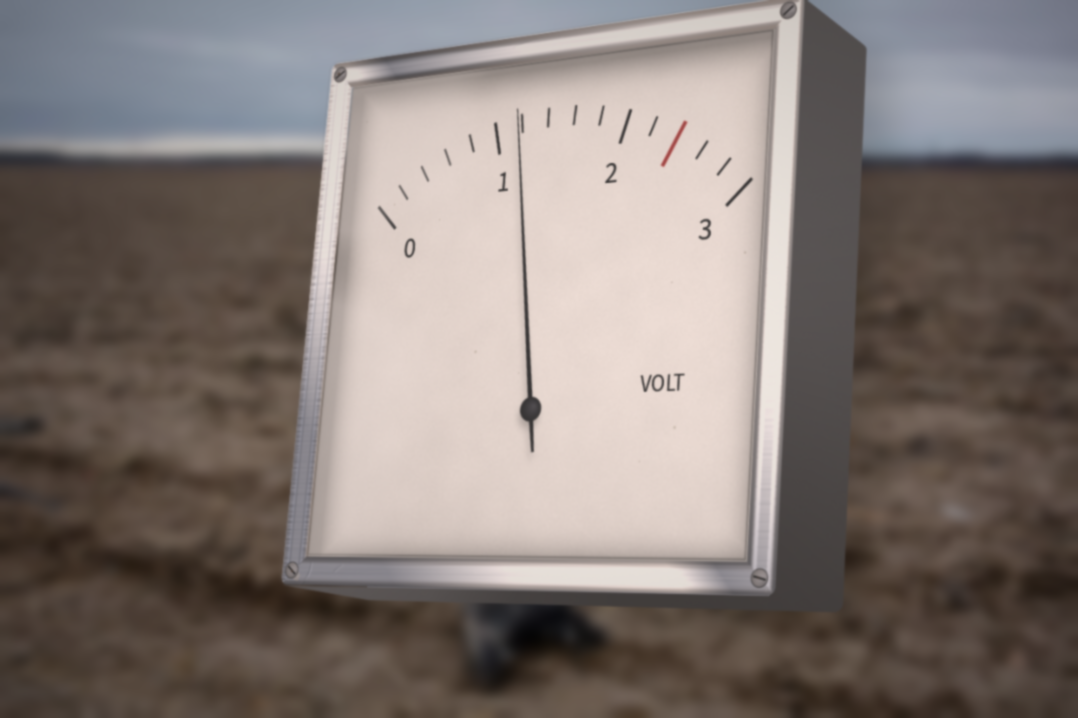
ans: 1.2,V
